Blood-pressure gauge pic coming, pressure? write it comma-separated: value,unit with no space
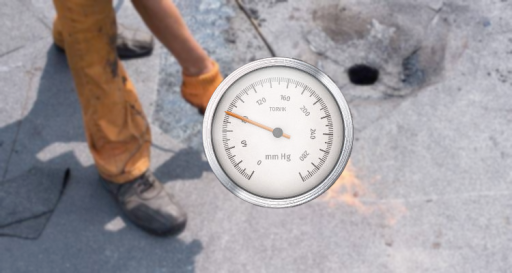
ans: 80,mmHg
